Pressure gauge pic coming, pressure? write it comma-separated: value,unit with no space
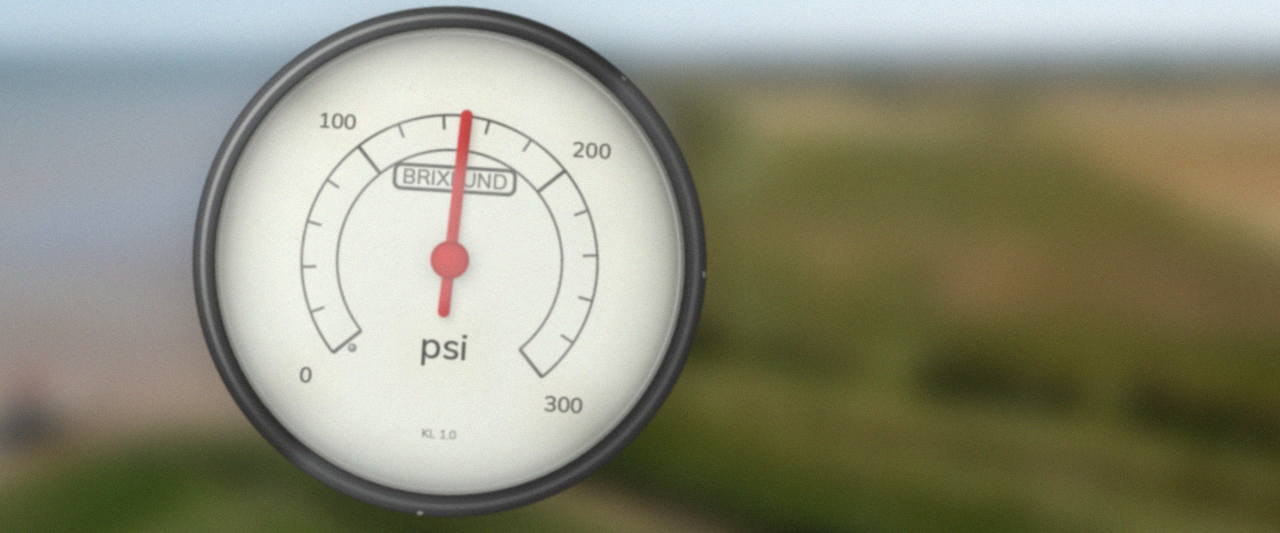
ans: 150,psi
